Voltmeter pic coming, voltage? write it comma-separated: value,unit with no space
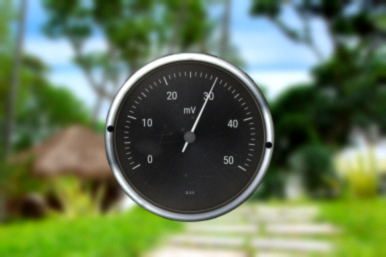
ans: 30,mV
